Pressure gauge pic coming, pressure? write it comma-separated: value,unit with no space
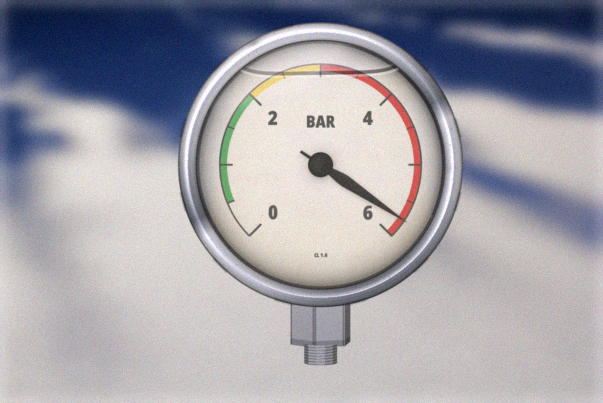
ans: 5.75,bar
